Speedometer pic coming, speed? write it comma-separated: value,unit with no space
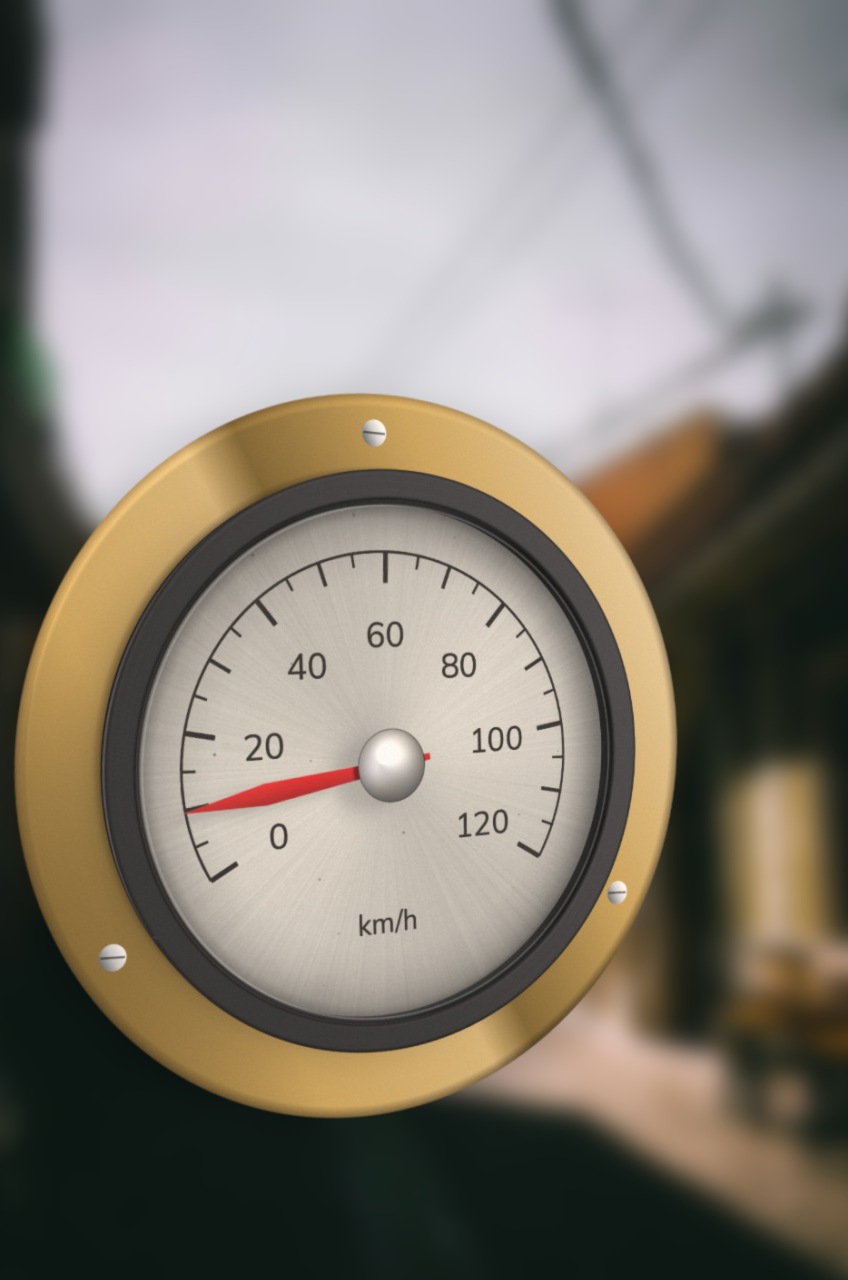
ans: 10,km/h
